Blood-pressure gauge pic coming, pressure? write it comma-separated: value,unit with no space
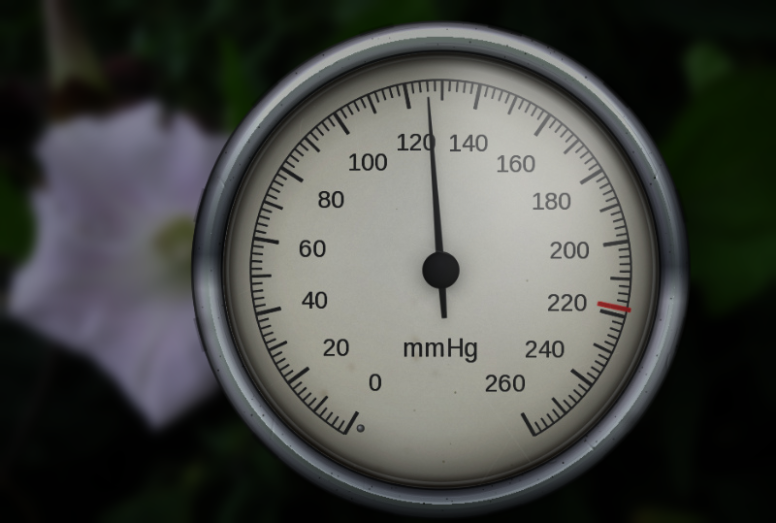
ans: 126,mmHg
